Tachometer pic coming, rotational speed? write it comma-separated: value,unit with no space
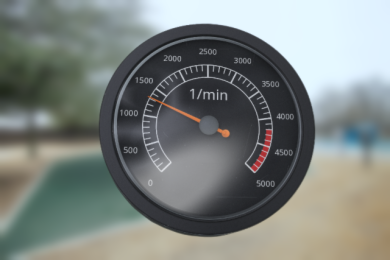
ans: 1300,rpm
